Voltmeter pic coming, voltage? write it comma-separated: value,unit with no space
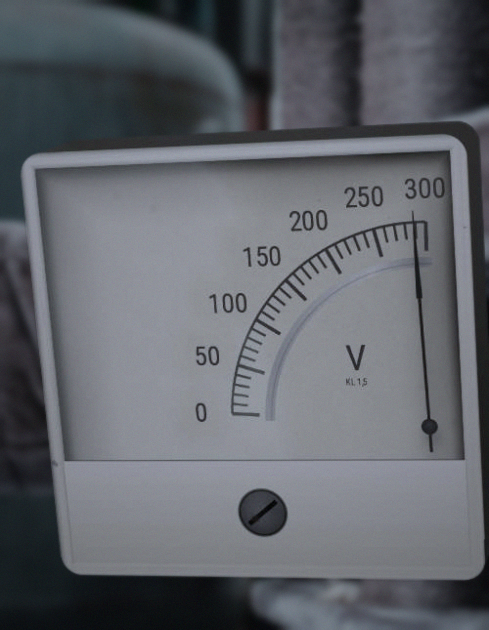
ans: 290,V
